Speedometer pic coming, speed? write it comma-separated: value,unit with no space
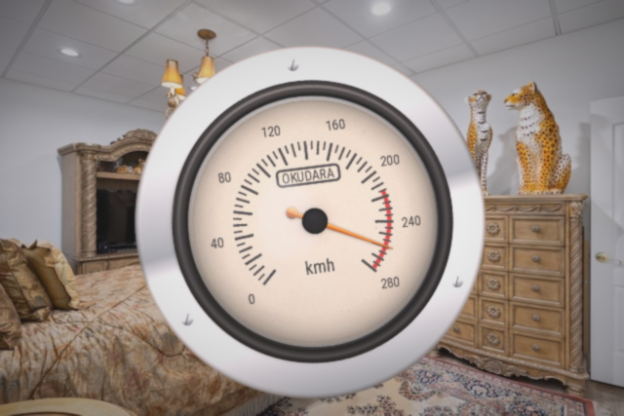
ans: 260,km/h
